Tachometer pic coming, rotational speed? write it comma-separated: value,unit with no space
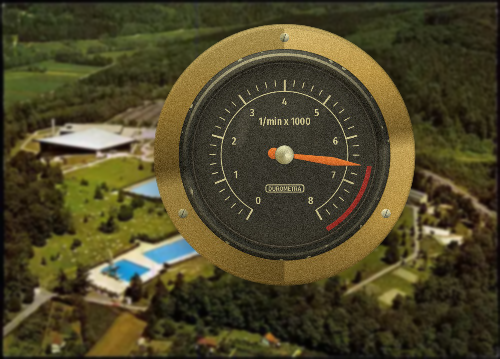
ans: 6600,rpm
